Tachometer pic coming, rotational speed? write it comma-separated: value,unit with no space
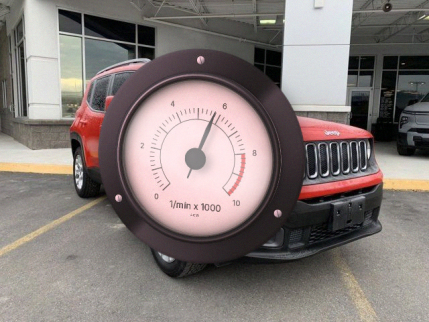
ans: 5800,rpm
